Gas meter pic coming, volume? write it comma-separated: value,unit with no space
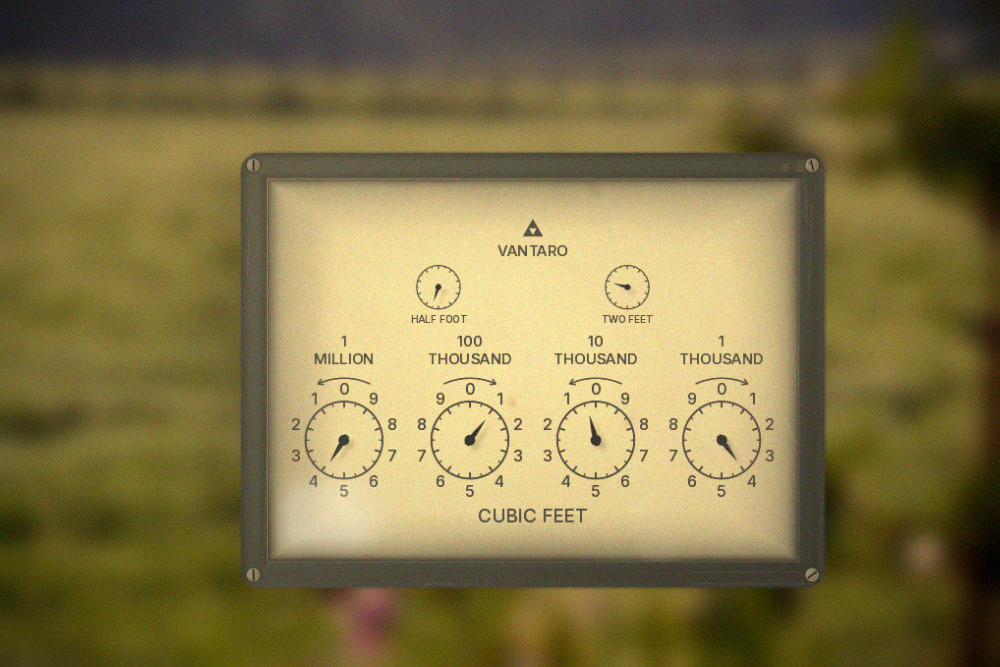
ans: 410400,ft³
